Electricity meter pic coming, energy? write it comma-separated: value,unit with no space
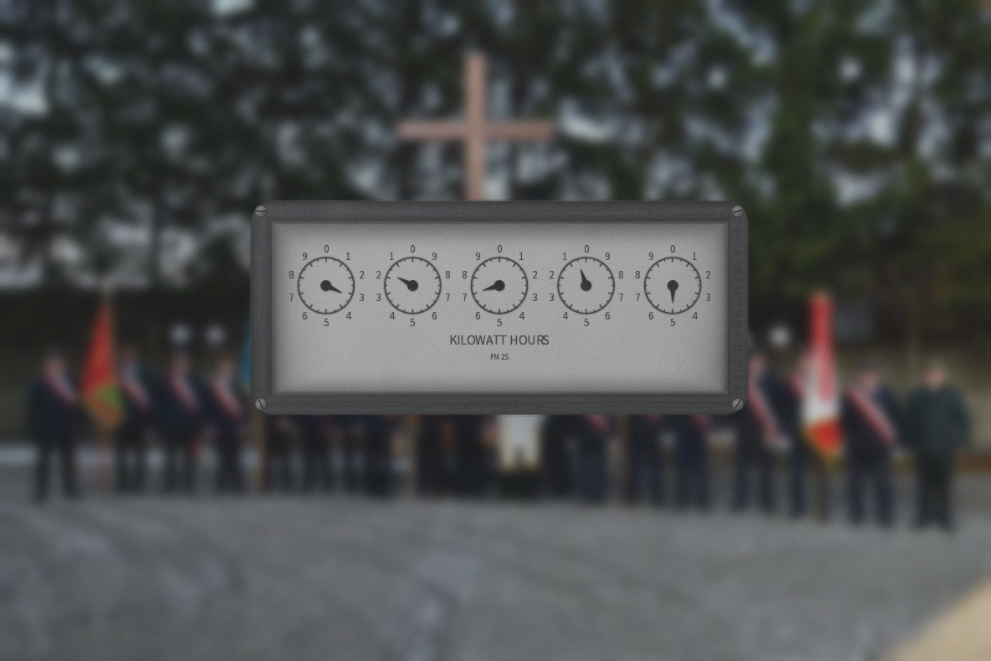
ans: 31705,kWh
